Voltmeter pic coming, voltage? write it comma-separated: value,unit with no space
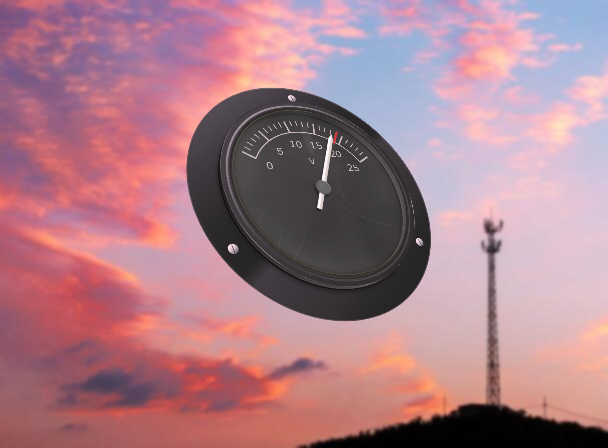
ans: 18,V
